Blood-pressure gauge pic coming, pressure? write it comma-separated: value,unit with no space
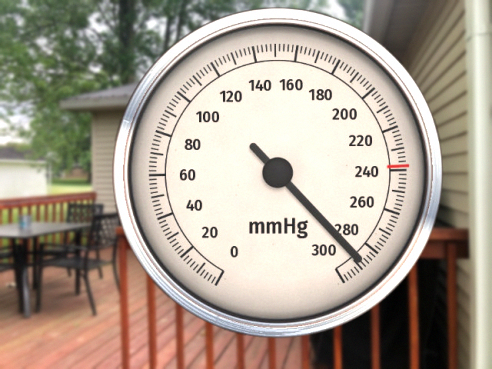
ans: 288,mmHg
